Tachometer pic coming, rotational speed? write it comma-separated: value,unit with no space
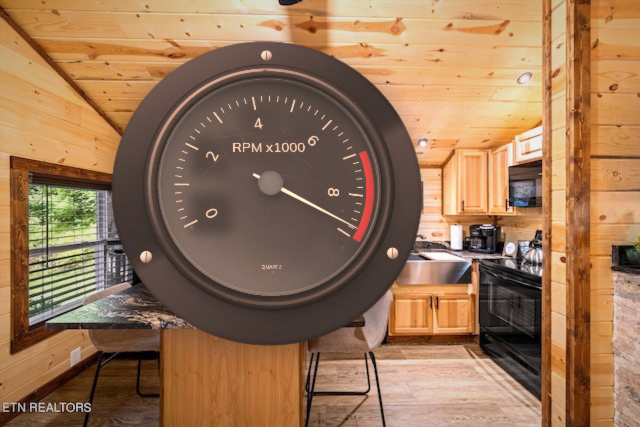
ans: 8800,rpm
